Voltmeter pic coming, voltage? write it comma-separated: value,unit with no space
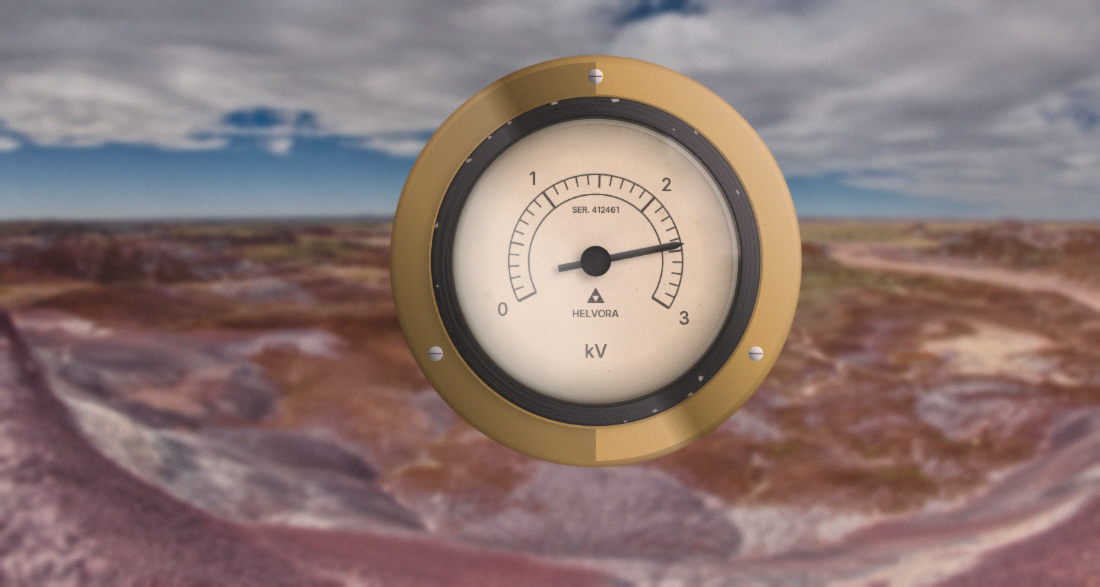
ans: 2.45,kV
